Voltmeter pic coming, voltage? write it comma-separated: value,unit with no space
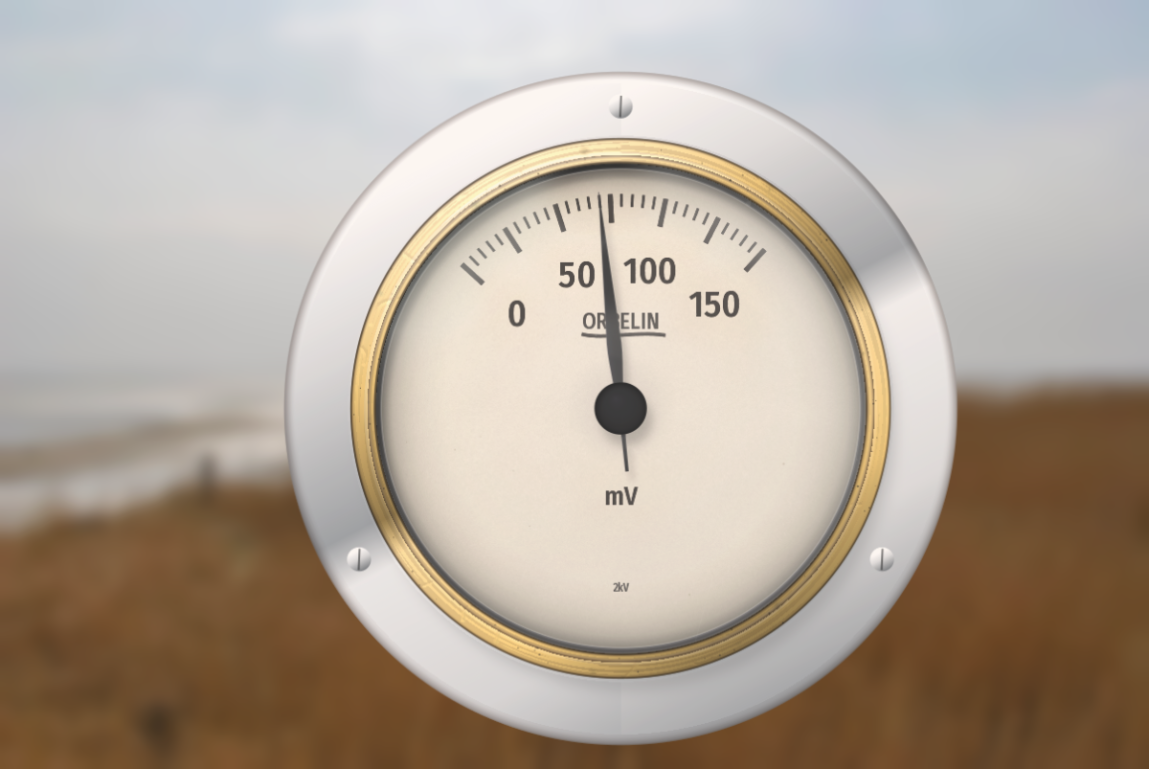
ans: 70,mV
